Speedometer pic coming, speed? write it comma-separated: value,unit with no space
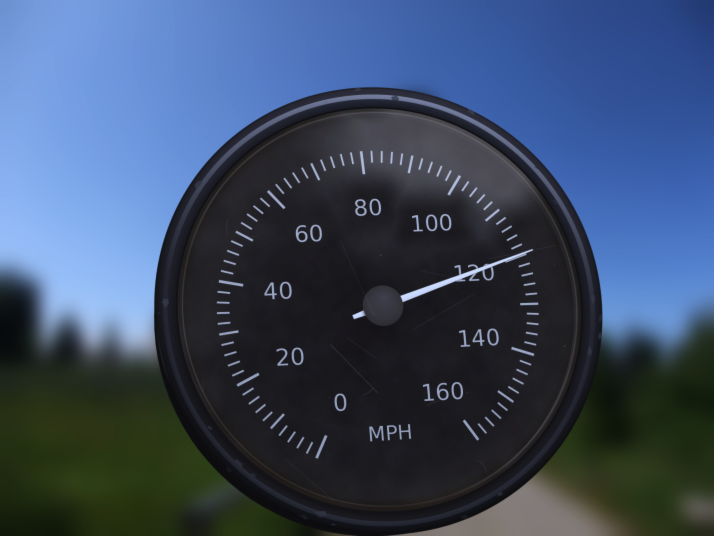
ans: 120,mph
